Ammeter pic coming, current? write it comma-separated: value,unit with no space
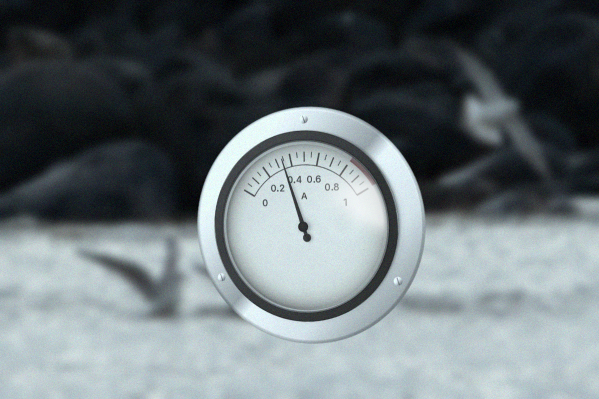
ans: 0.35,A
